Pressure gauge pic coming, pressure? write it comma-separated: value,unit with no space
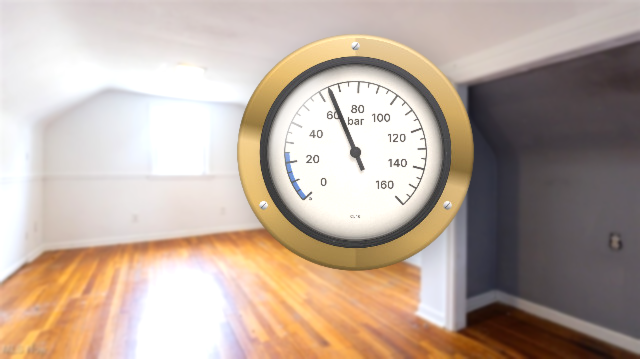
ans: 65,bar
